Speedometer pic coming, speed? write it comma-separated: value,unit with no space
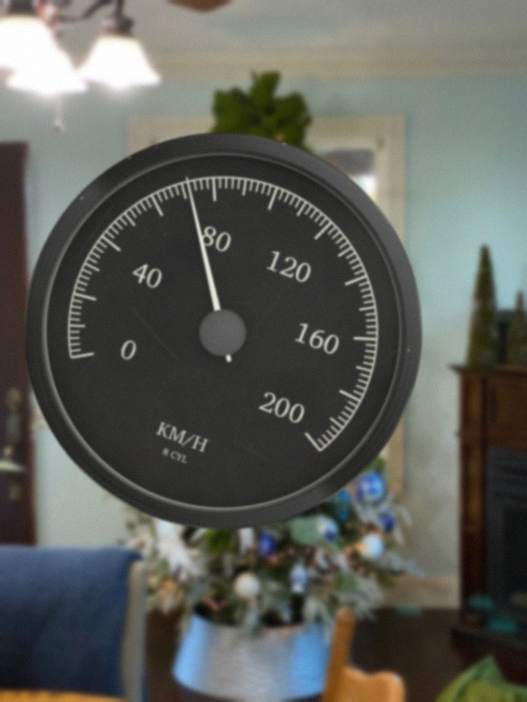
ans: 72,km/h
